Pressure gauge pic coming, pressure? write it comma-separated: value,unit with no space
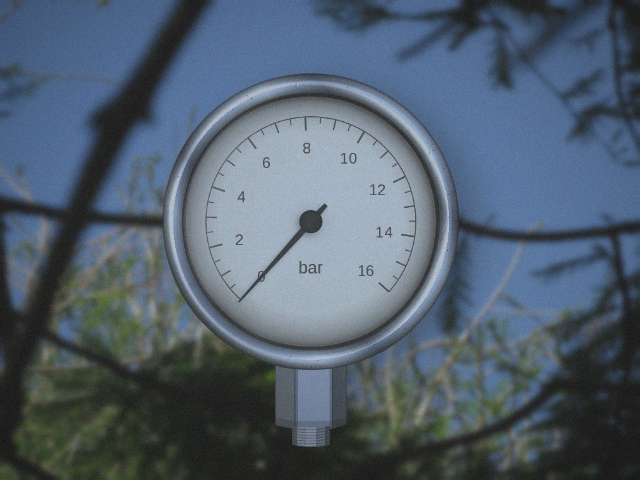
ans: 0,bar
